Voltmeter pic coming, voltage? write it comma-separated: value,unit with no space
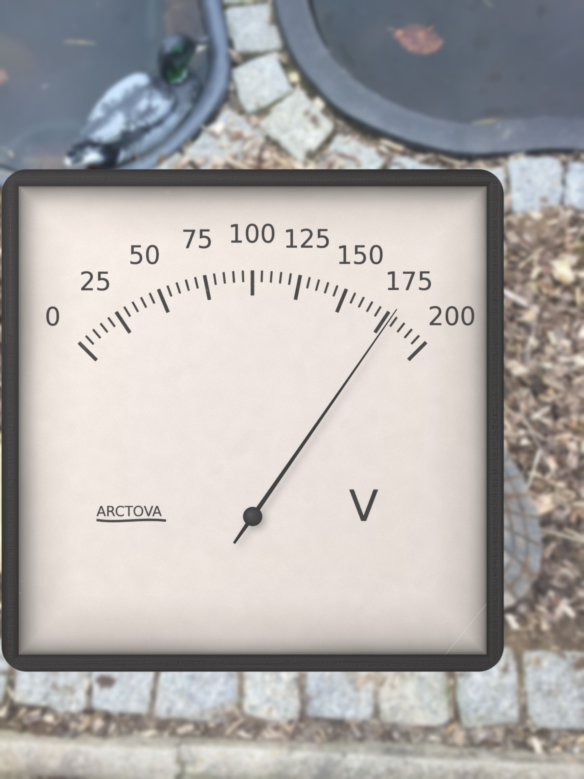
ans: 177.5,V
